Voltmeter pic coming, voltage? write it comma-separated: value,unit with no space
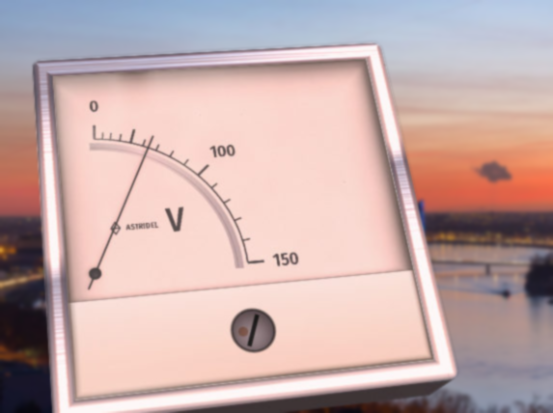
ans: 65,V
